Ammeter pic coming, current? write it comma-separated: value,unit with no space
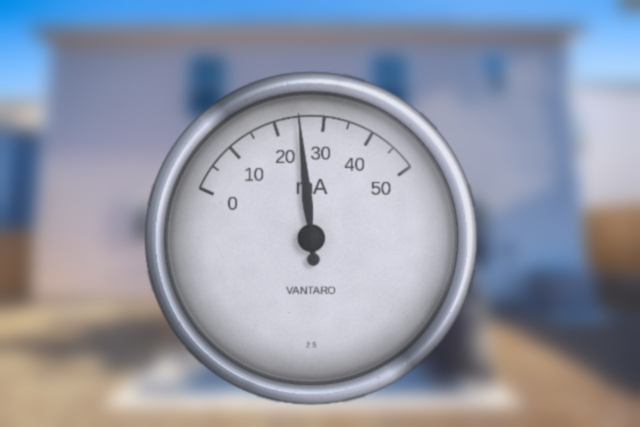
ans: 25,mA
